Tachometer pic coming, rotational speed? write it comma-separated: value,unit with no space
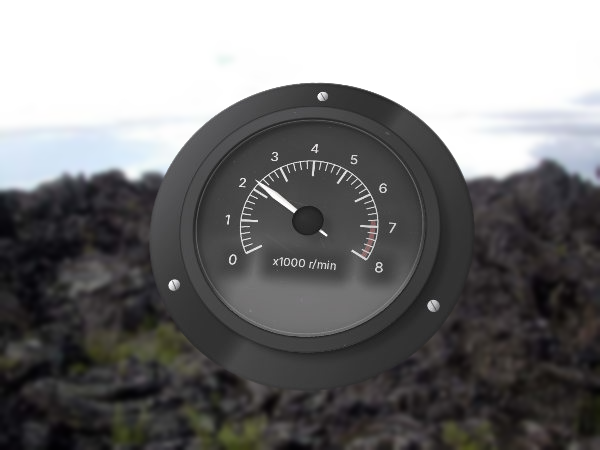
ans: 2200,rpm
